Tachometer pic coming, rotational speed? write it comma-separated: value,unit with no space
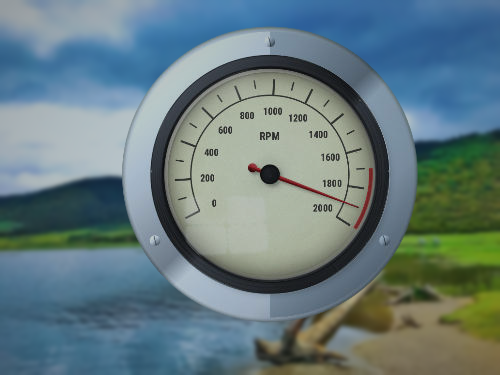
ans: 1900,rpm
